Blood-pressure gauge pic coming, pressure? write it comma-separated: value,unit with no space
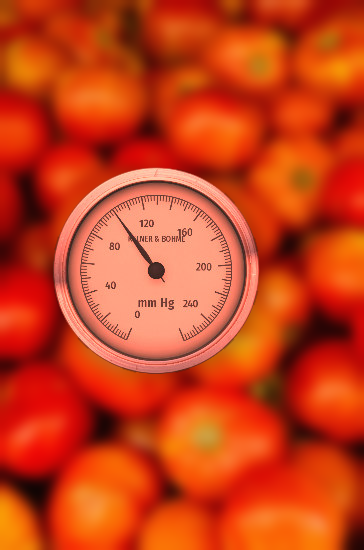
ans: 100,mmHg
